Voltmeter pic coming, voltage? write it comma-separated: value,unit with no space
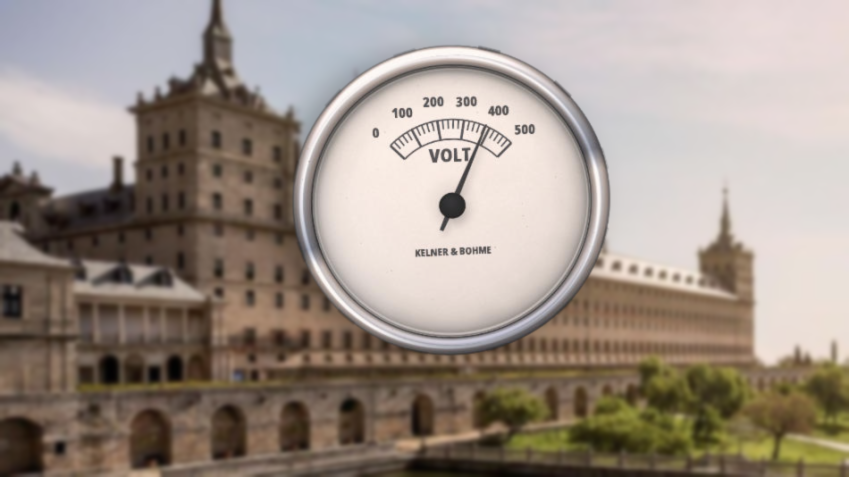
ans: 380,V
